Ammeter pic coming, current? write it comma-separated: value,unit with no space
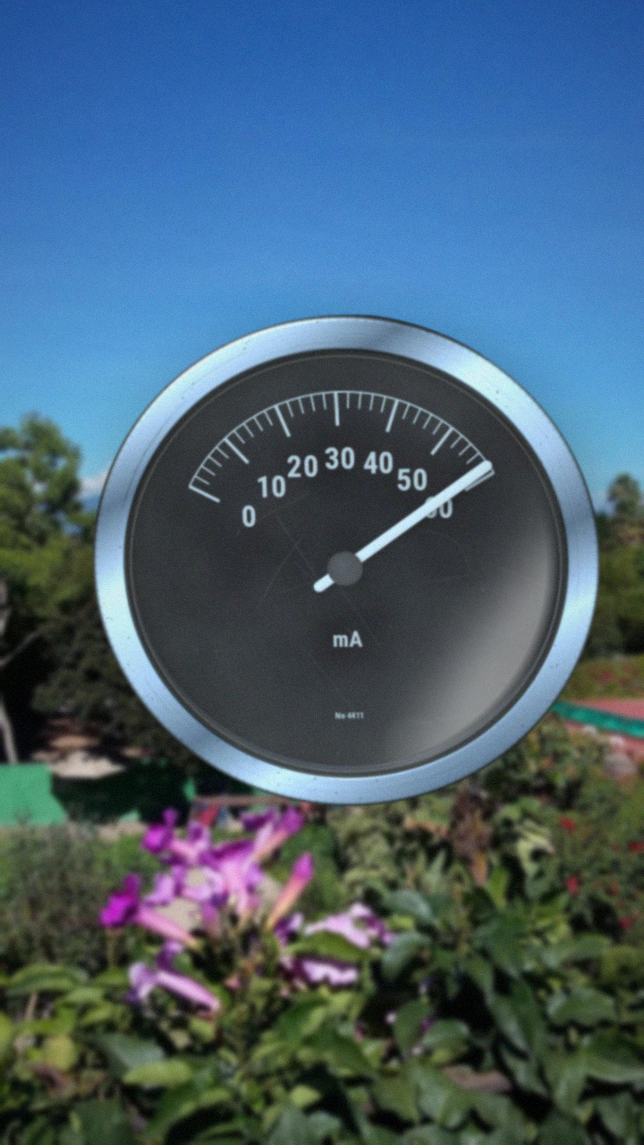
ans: 58,mA
